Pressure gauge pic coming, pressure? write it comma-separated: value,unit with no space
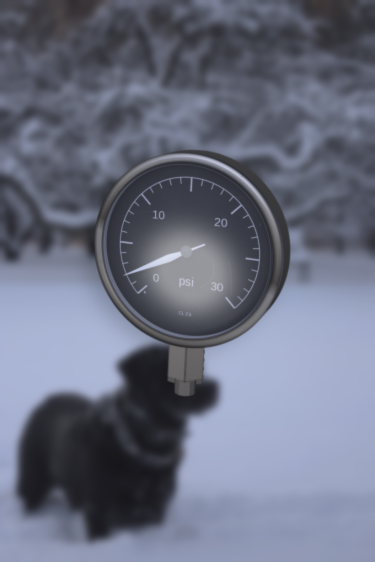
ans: 2,psi
